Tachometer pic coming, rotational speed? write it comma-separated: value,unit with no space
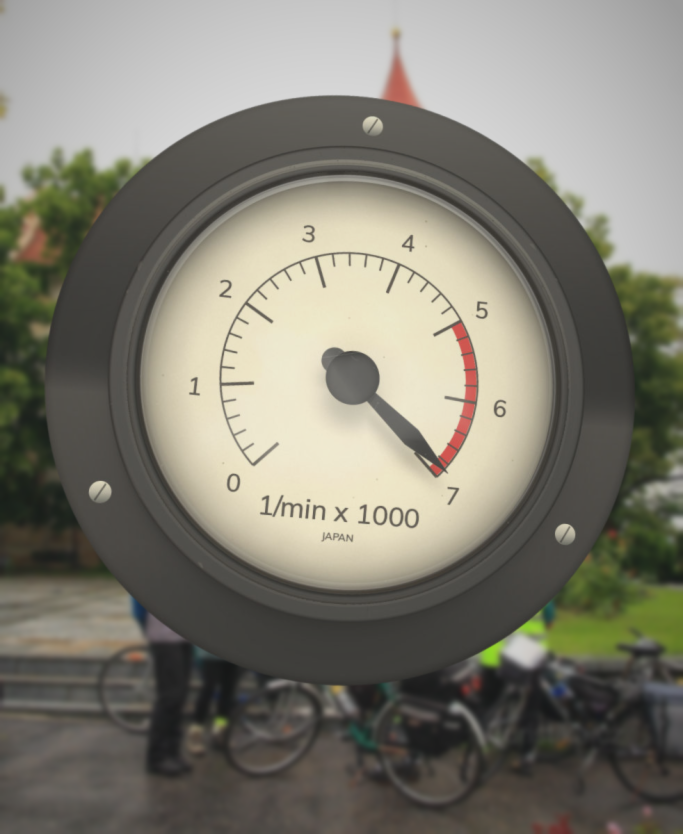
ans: 6900,rpm
